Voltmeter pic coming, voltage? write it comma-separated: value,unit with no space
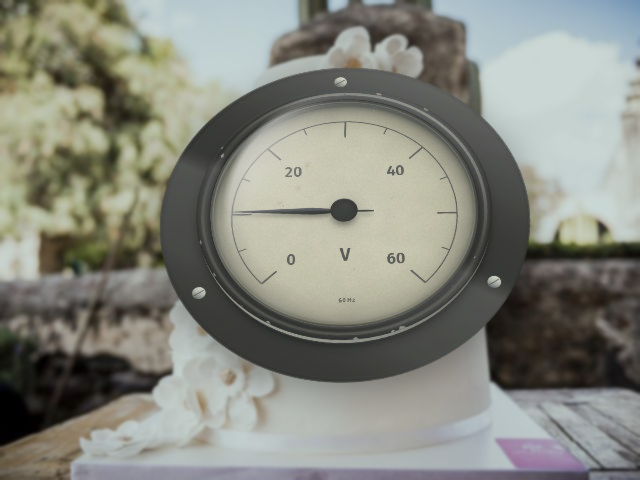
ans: 10,V
